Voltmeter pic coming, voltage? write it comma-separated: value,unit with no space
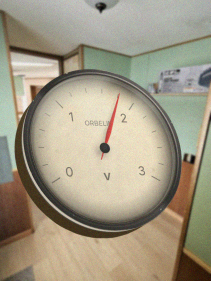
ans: 1.8,V
